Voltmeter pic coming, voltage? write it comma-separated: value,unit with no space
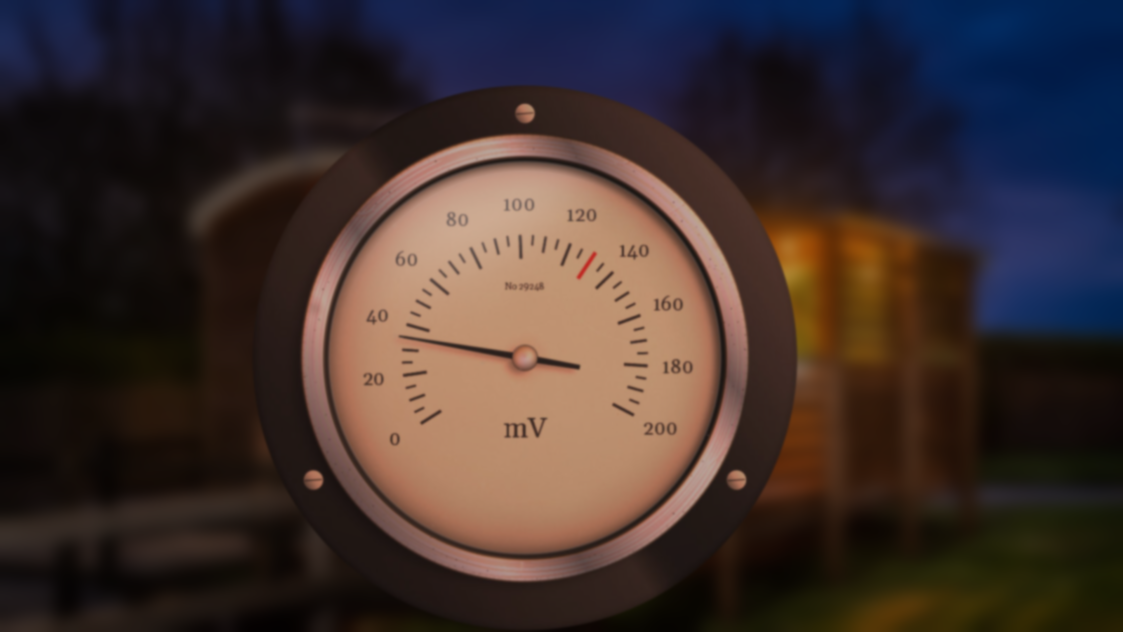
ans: 35,mV
